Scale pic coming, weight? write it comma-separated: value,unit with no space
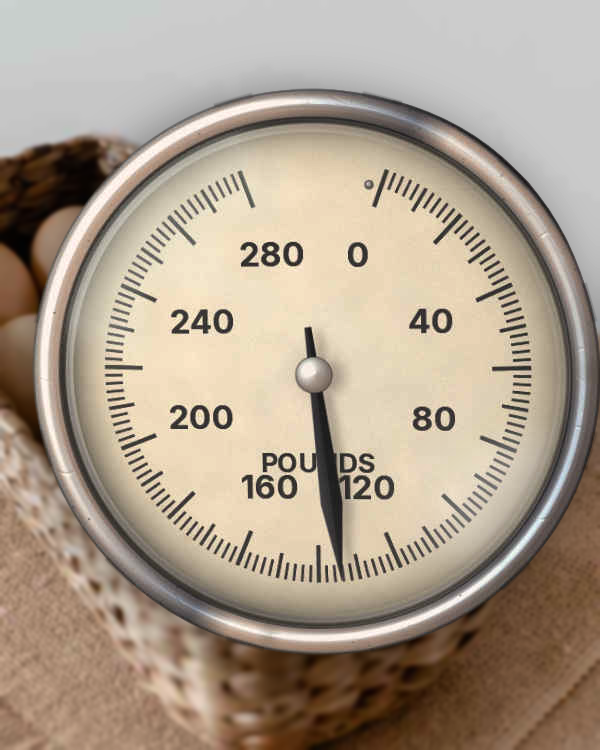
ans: 134,lb
